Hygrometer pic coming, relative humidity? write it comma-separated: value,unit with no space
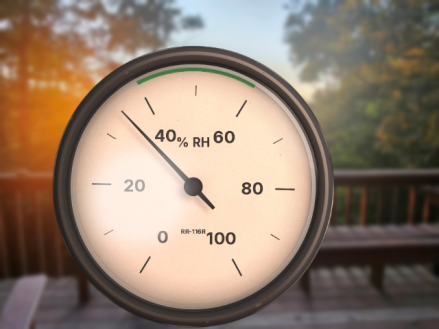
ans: 35,%
